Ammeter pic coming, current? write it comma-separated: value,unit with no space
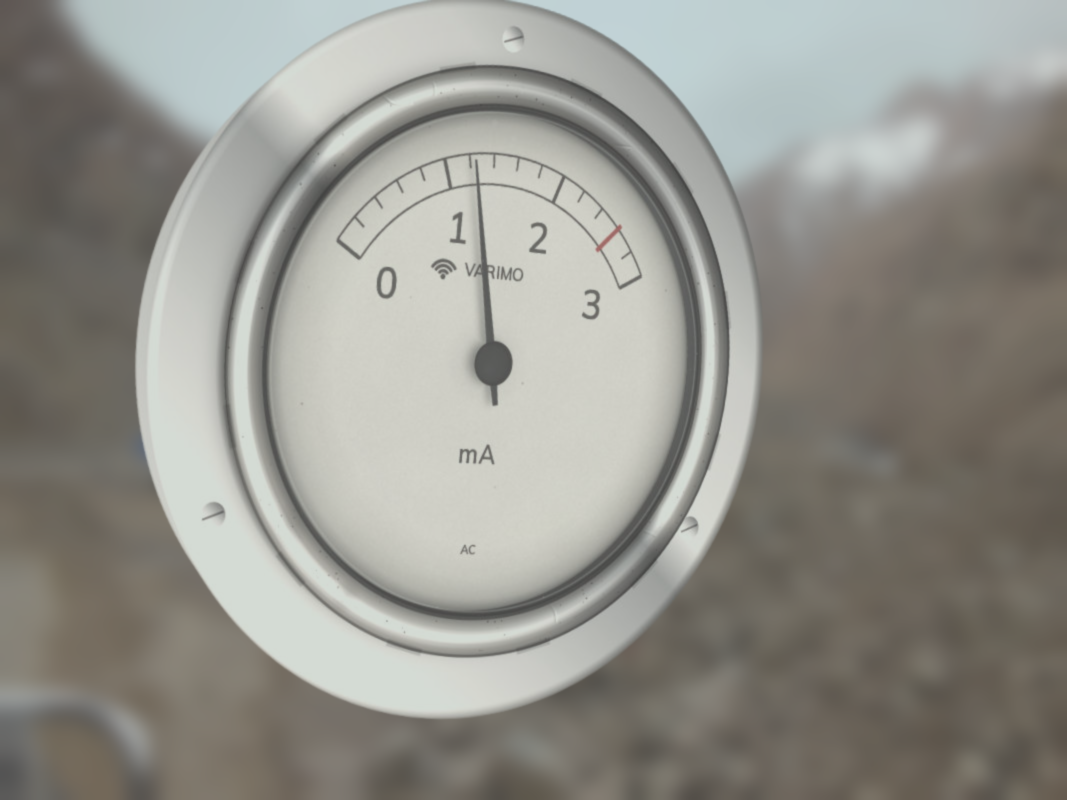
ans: 1.2,mA
